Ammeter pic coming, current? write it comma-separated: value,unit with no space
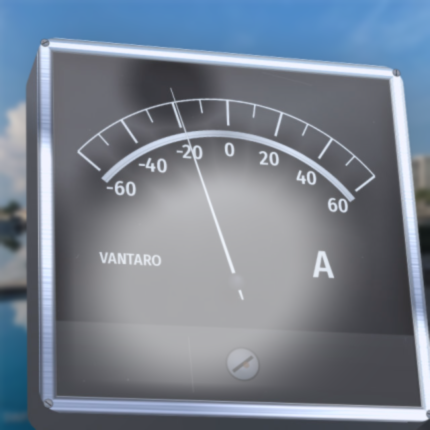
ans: -20,A
